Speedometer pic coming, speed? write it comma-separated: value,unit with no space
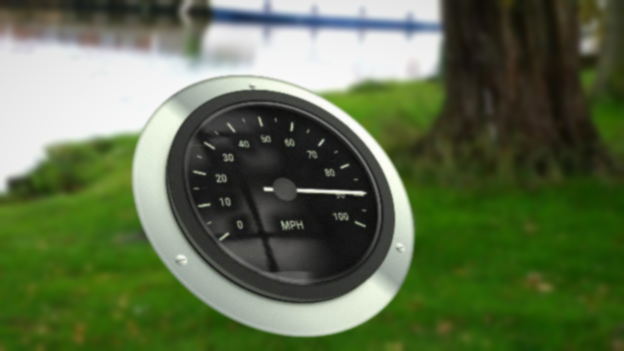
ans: 90,mph
